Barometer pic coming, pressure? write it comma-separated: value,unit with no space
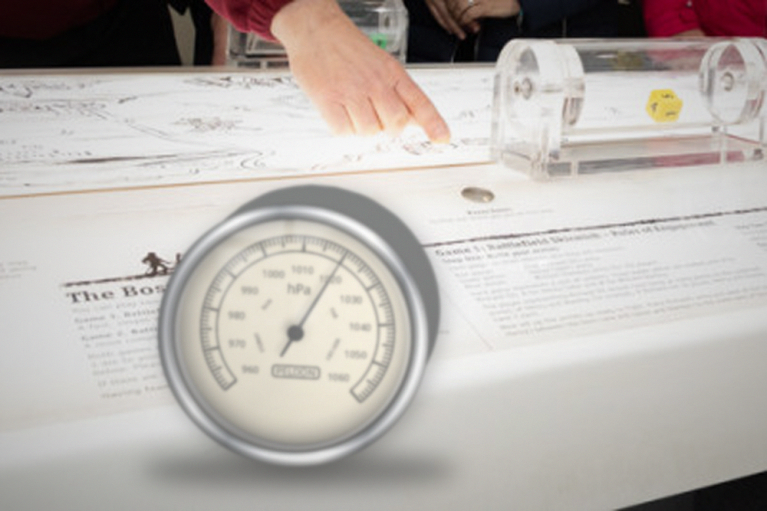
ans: 1020,hPa
